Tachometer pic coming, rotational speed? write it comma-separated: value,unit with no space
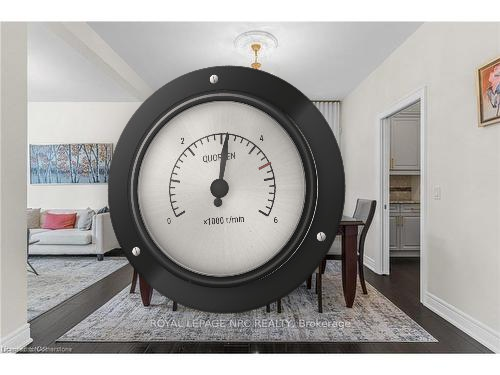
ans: 3200,rpm
